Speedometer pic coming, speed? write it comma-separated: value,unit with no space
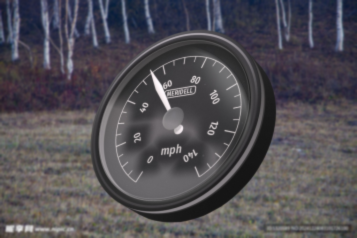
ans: 55,mph
